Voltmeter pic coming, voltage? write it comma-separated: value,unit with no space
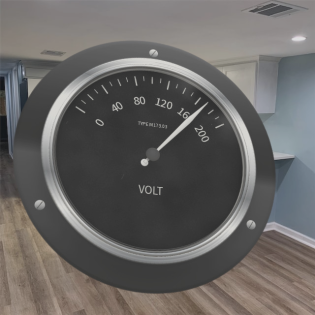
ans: 170,V
